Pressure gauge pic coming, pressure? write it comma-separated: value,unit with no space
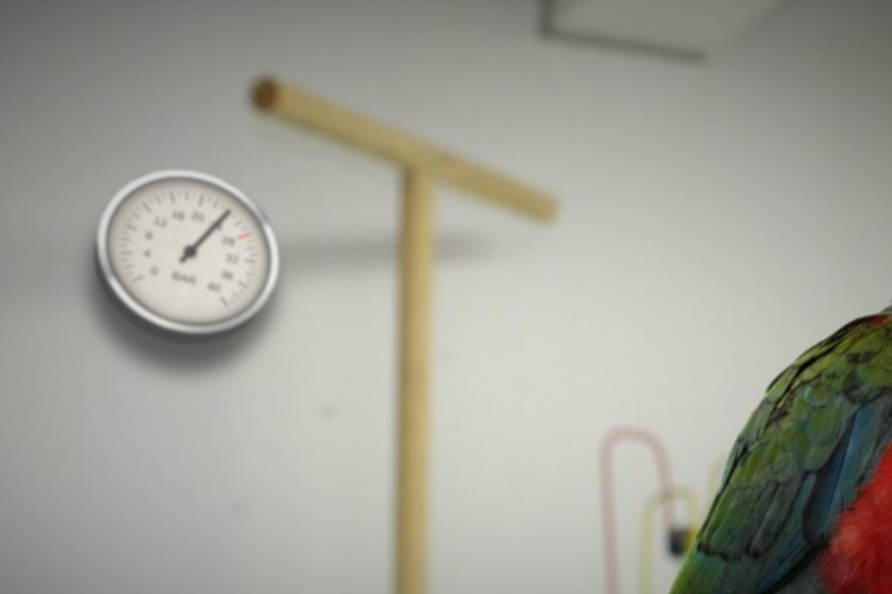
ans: 24,bar
